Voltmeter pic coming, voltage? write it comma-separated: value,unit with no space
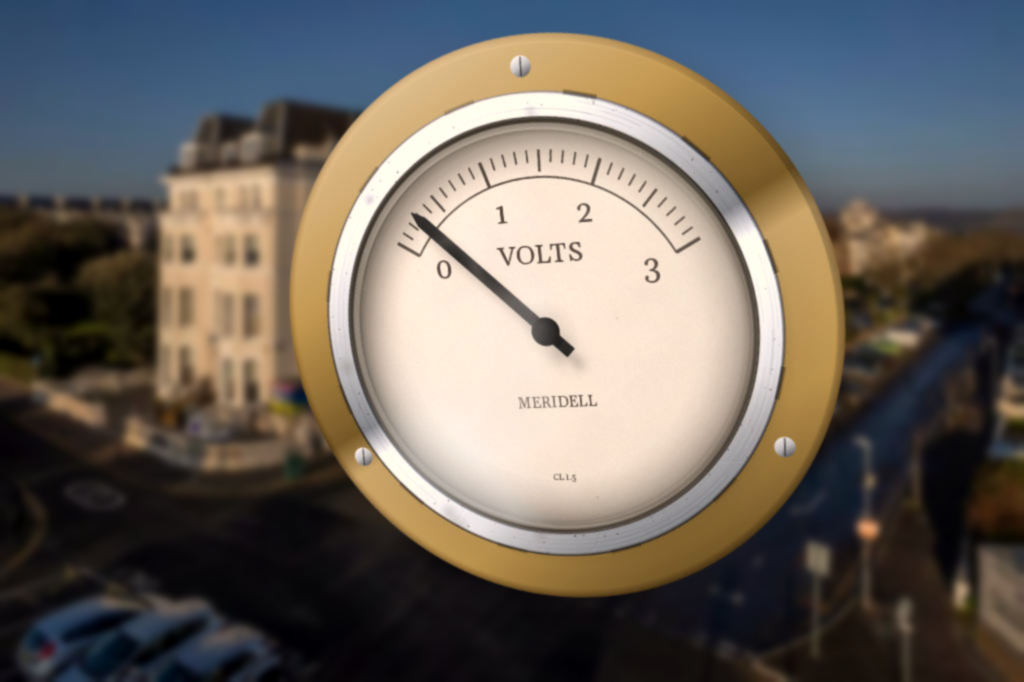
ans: 0.3,V
